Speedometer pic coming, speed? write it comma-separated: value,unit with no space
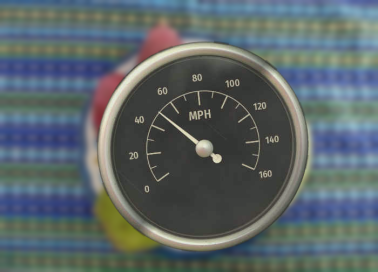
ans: 50,mph
